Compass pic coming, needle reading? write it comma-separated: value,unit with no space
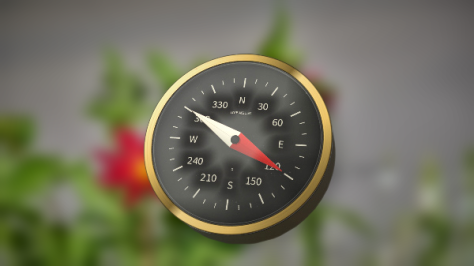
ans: 120,°
